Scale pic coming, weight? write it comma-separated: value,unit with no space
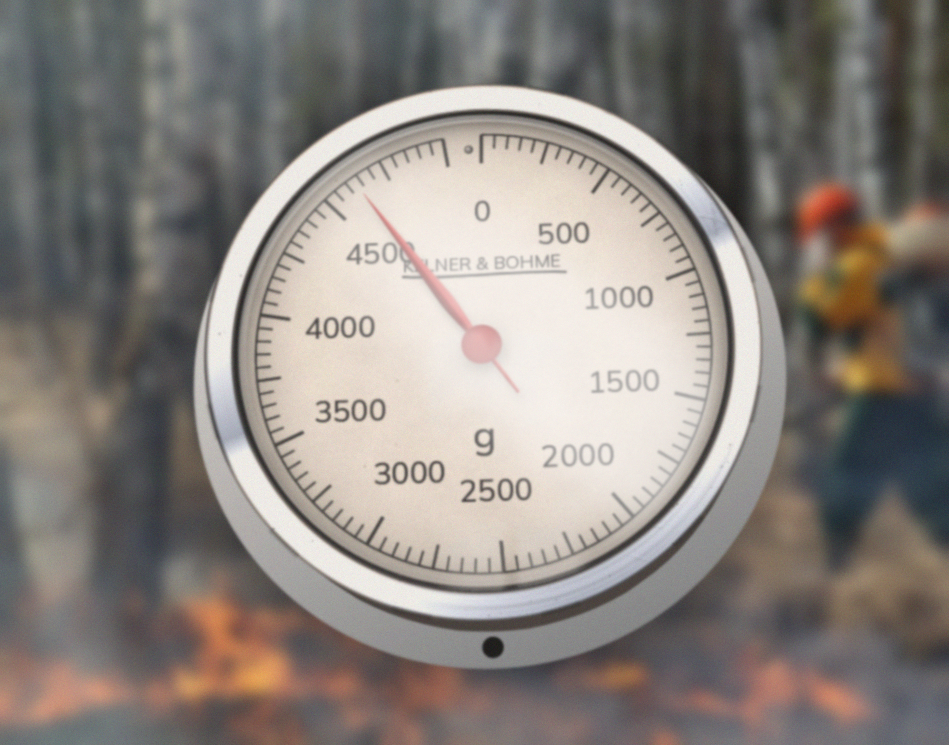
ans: 4625,g
